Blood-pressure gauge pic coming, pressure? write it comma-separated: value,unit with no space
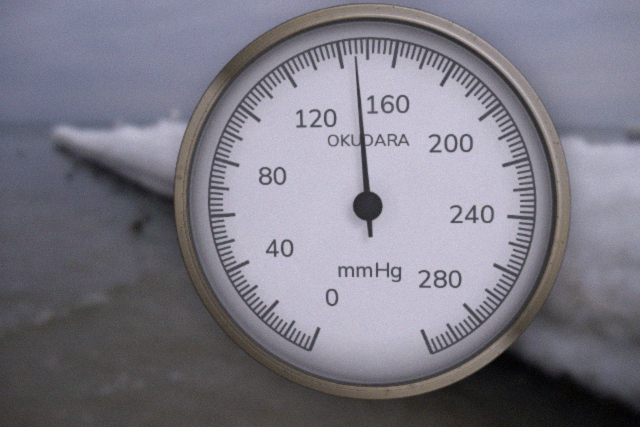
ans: 146,mmHg
